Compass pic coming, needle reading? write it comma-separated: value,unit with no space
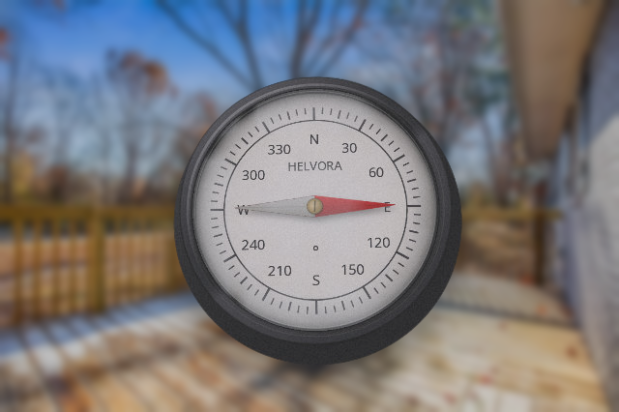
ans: 90,°
